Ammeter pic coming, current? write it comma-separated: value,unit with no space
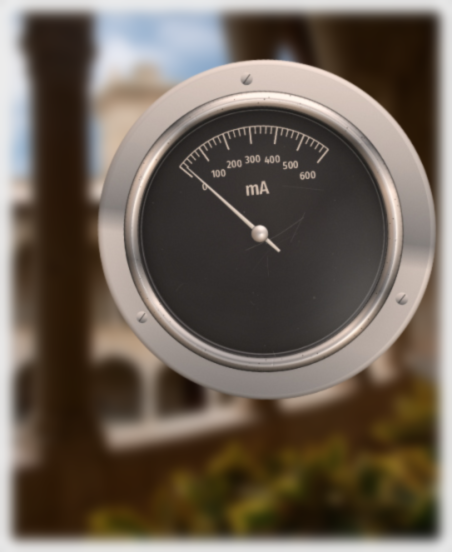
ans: 20,mA
